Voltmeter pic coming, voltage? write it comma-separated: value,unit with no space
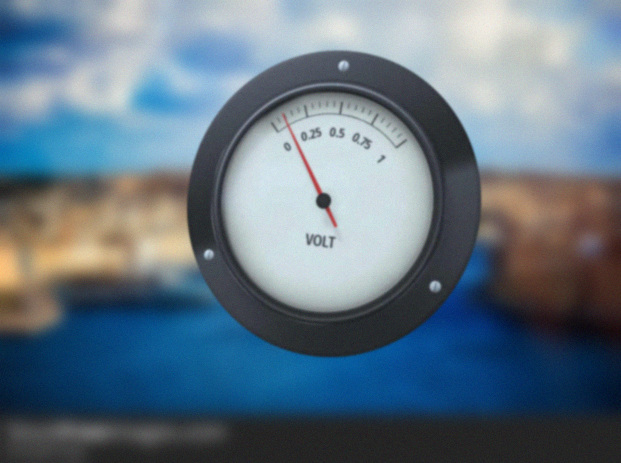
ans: 0.1,V
